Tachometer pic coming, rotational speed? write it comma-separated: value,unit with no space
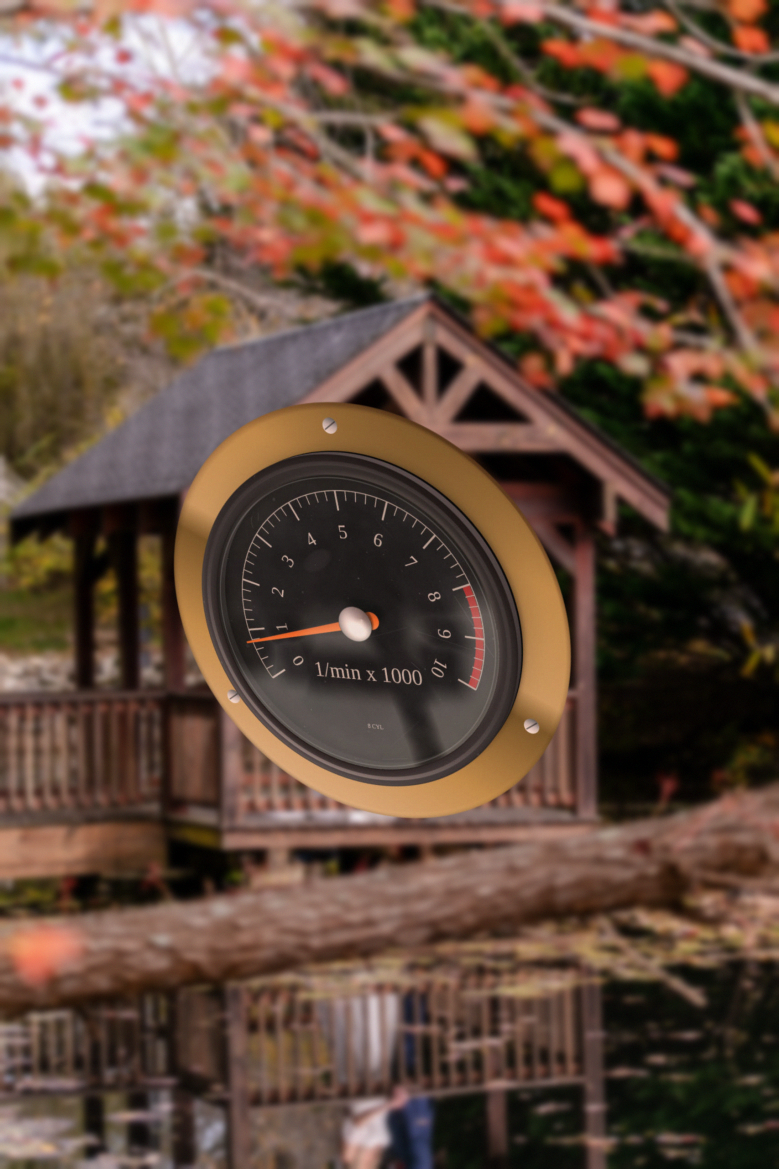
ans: 800,rpm
